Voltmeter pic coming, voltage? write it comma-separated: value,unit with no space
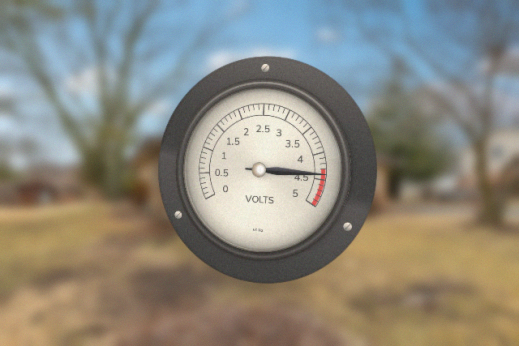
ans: 4.4,V
